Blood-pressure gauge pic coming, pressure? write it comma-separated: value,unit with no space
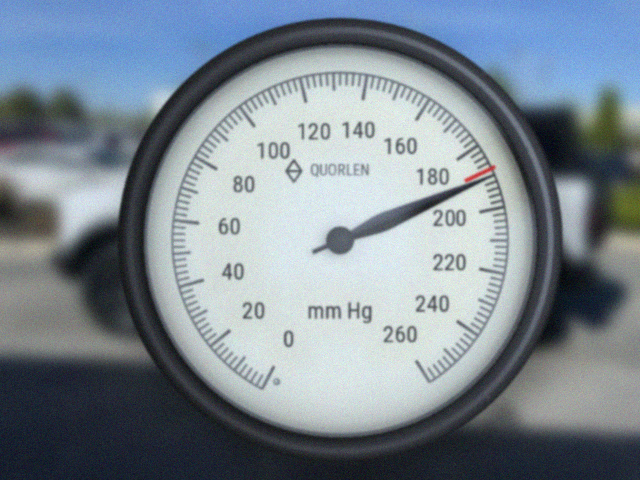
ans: 190,mmHg
